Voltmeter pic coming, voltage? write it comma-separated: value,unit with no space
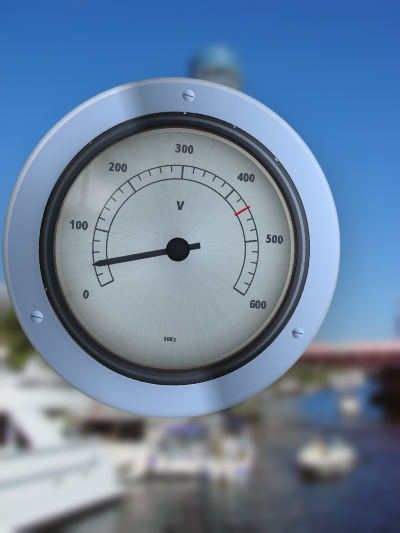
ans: 40,V
